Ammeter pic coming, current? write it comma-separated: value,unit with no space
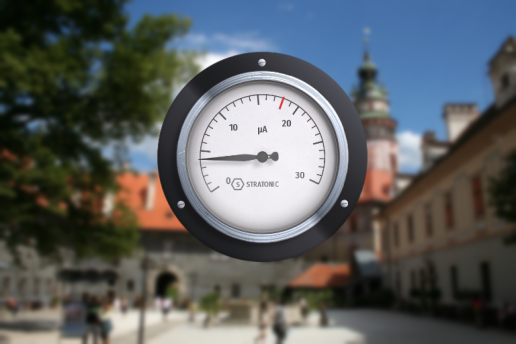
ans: 4,µA
